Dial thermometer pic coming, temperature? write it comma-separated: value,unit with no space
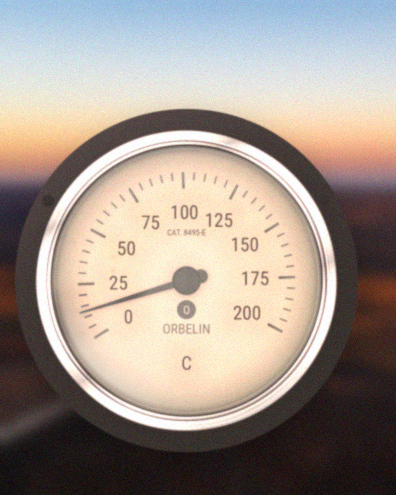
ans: 12.5,°C
